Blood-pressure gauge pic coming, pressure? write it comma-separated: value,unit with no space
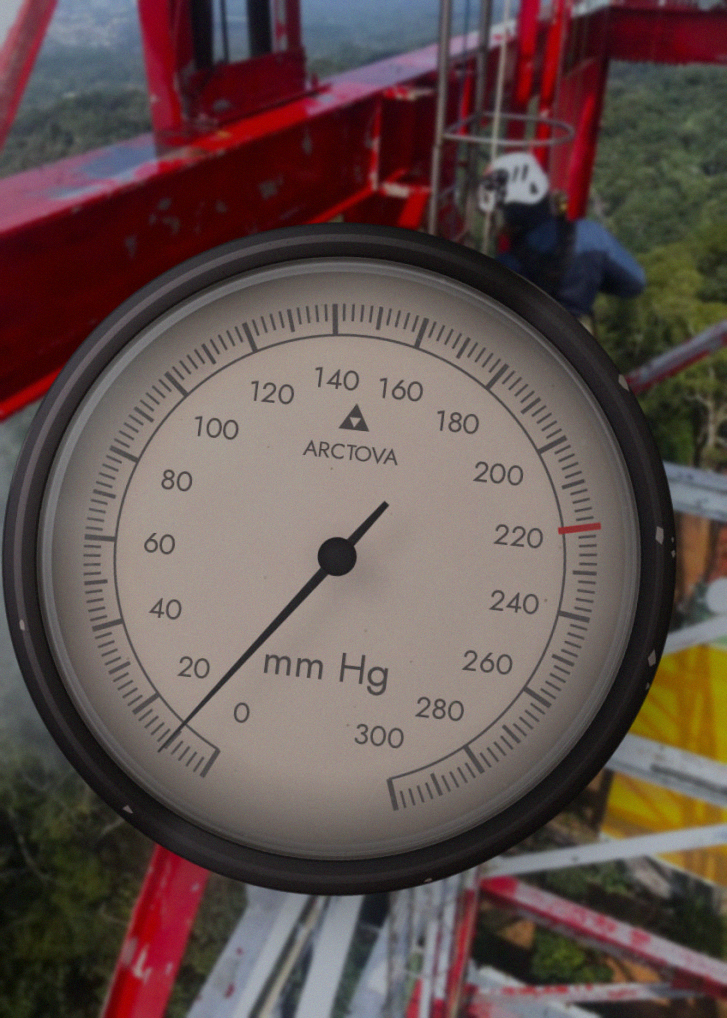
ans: 10,mmHg
